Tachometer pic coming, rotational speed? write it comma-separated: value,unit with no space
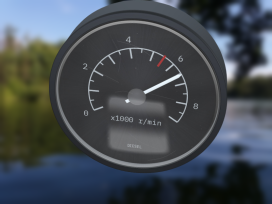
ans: 6500,rpm
